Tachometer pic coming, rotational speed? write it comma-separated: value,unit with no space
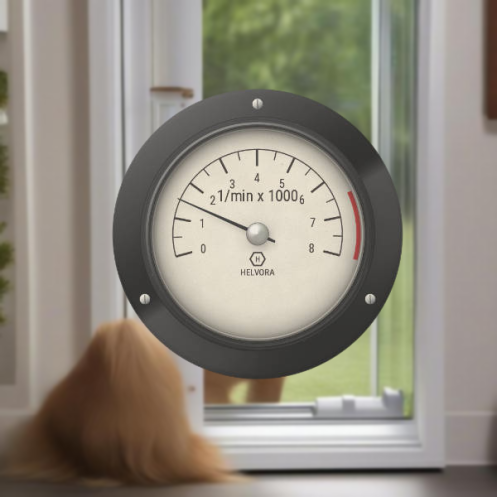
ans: 1500,rpm
